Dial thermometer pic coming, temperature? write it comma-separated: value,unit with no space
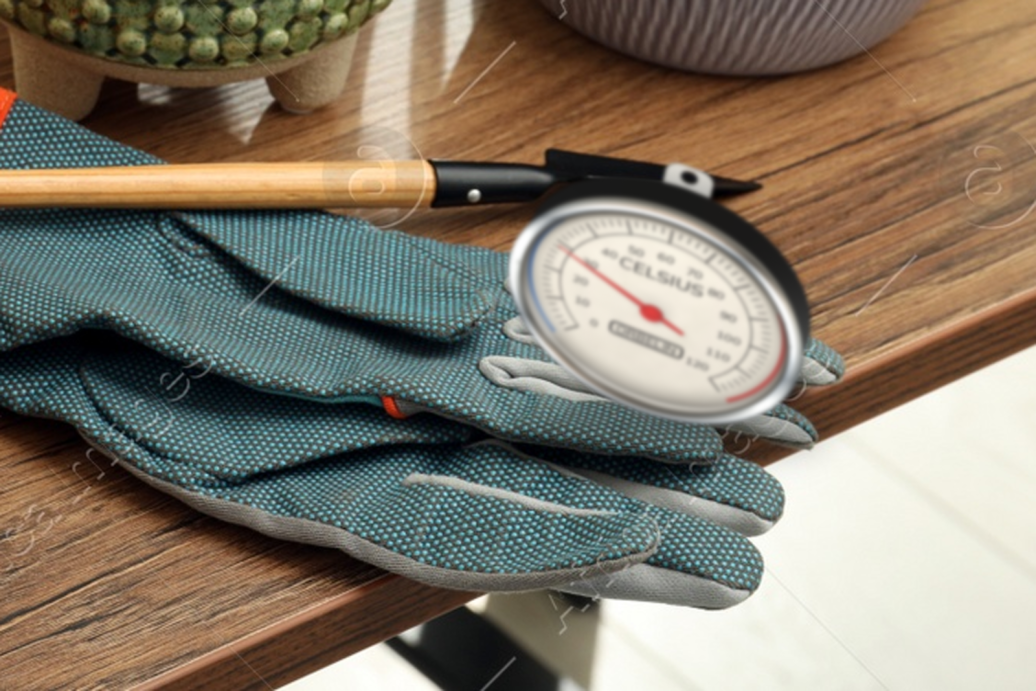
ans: 30,°C
